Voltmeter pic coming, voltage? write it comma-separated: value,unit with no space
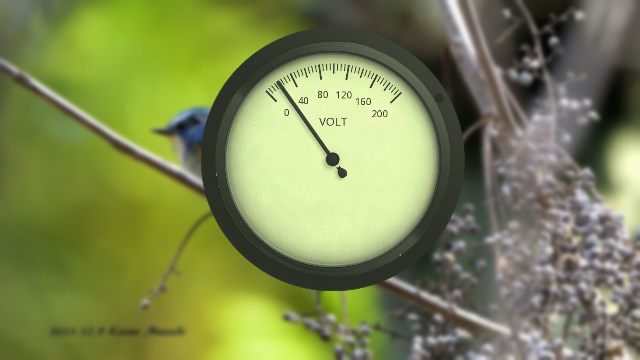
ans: 20,V
